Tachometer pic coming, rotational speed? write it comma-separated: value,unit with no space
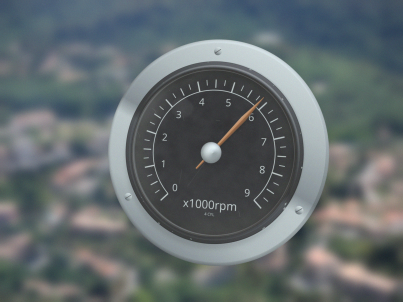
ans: 5875,rpm
